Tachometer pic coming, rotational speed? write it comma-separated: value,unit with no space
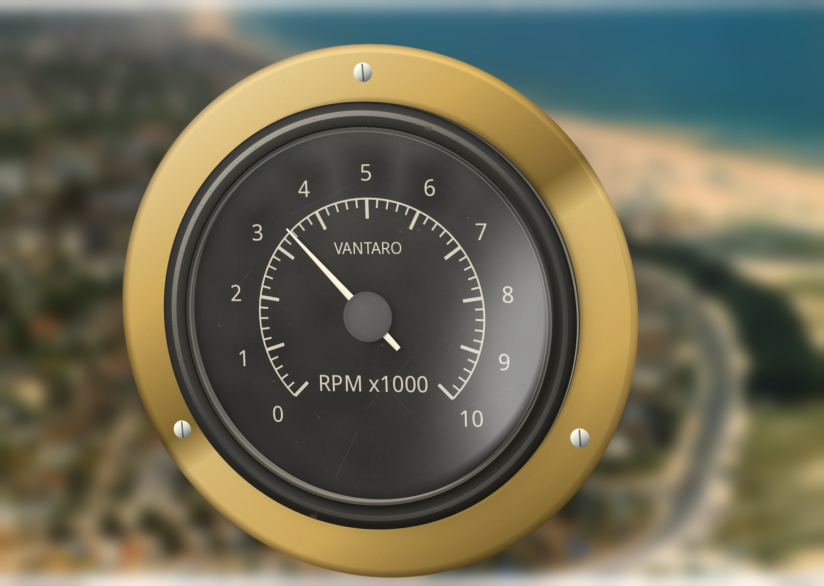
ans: 3400,rpm
